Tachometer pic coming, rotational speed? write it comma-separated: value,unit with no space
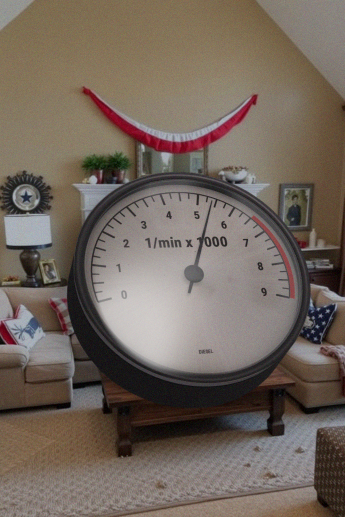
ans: 5375,rpm
